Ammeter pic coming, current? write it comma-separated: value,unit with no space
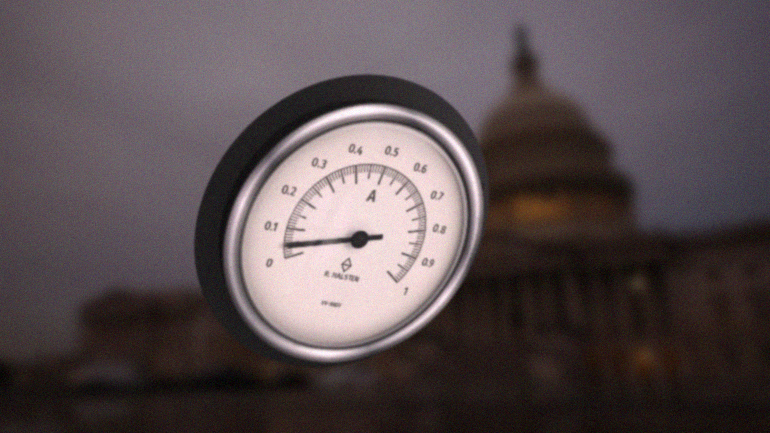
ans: 0.05,A
